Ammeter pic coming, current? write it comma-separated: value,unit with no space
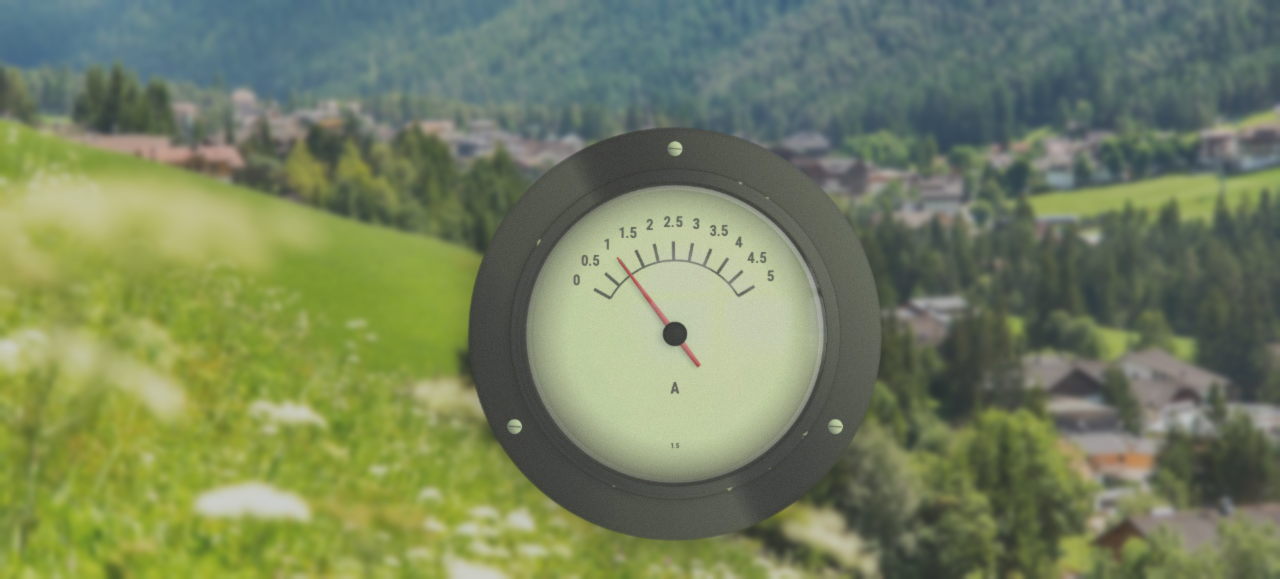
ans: 1,A
